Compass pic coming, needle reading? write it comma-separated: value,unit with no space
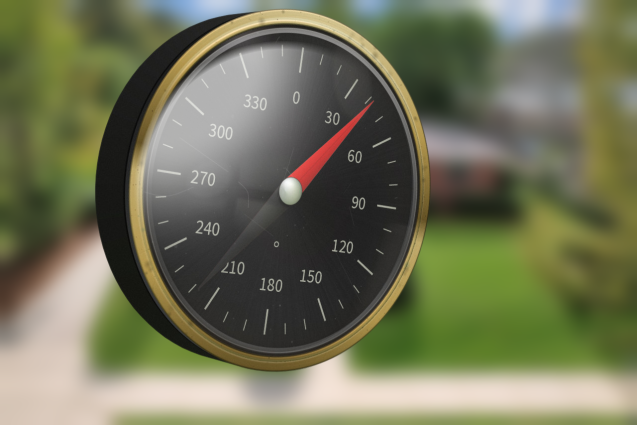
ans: 40,°
